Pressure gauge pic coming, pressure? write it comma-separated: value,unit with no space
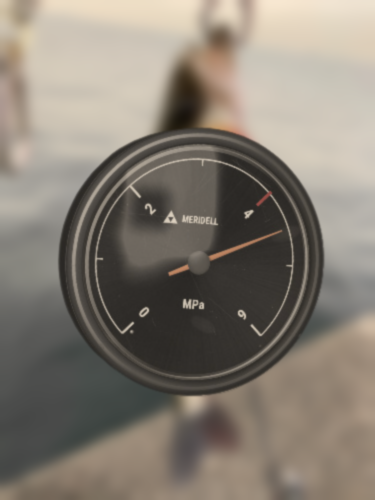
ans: 4.5,MPa
